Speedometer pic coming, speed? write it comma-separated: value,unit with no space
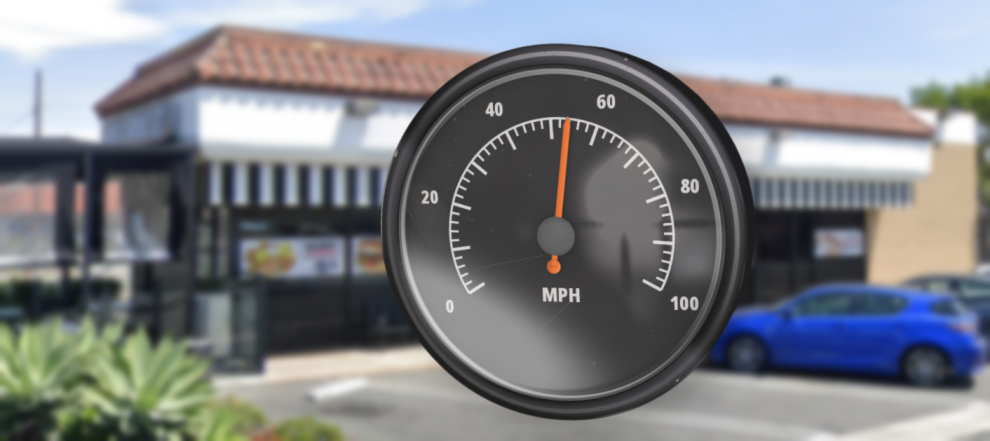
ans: 54,mph
